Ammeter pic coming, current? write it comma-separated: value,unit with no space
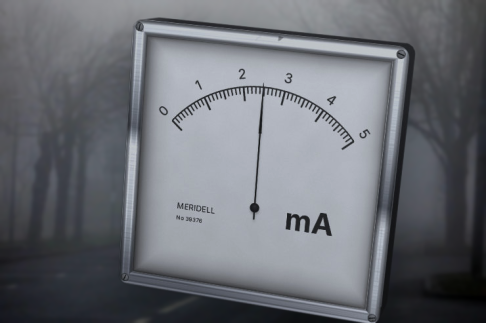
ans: 2.5,mA
